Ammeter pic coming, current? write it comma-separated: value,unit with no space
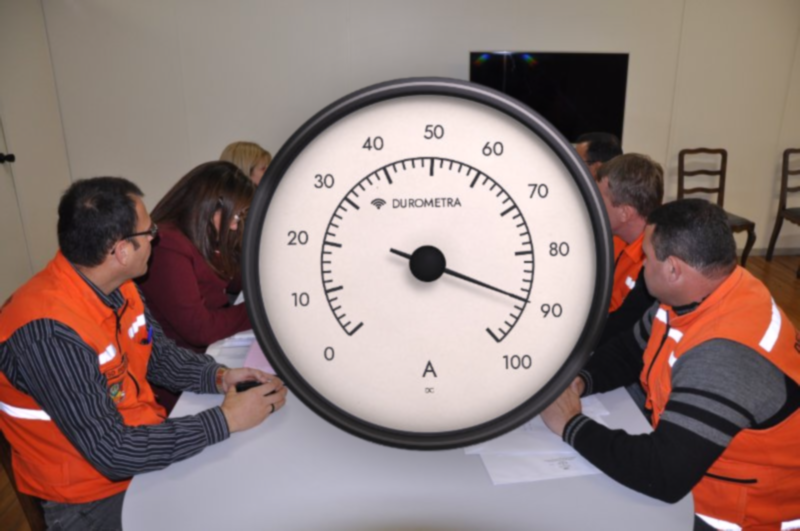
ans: 90,A
